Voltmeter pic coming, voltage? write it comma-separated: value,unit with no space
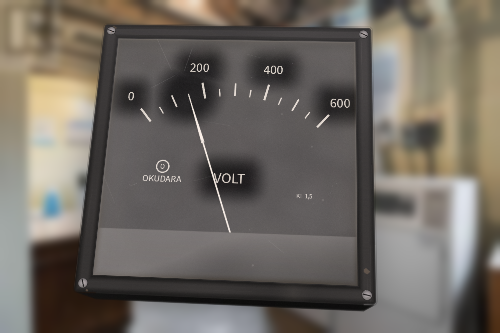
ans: 150,V
